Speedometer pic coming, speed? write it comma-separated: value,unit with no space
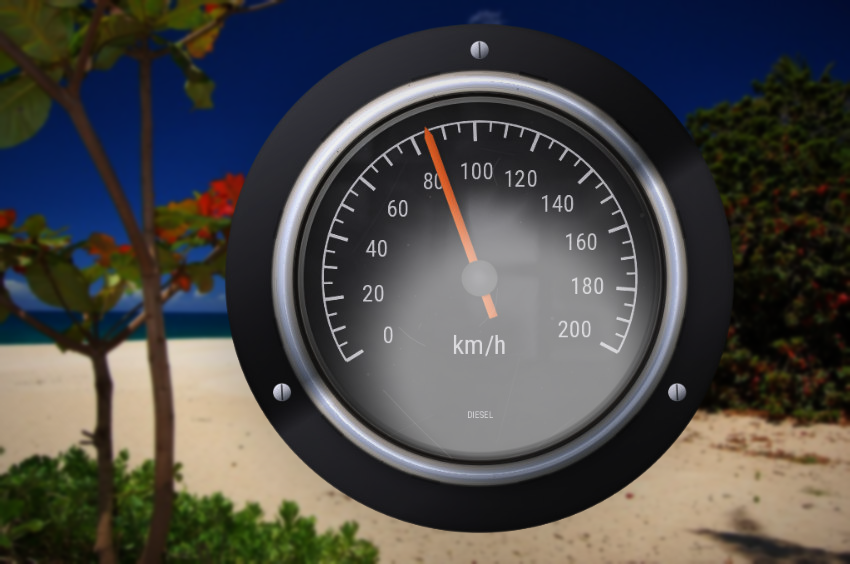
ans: 85,km/h
